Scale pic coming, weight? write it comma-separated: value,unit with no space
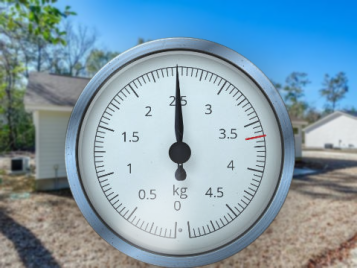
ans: 2.5,kg
